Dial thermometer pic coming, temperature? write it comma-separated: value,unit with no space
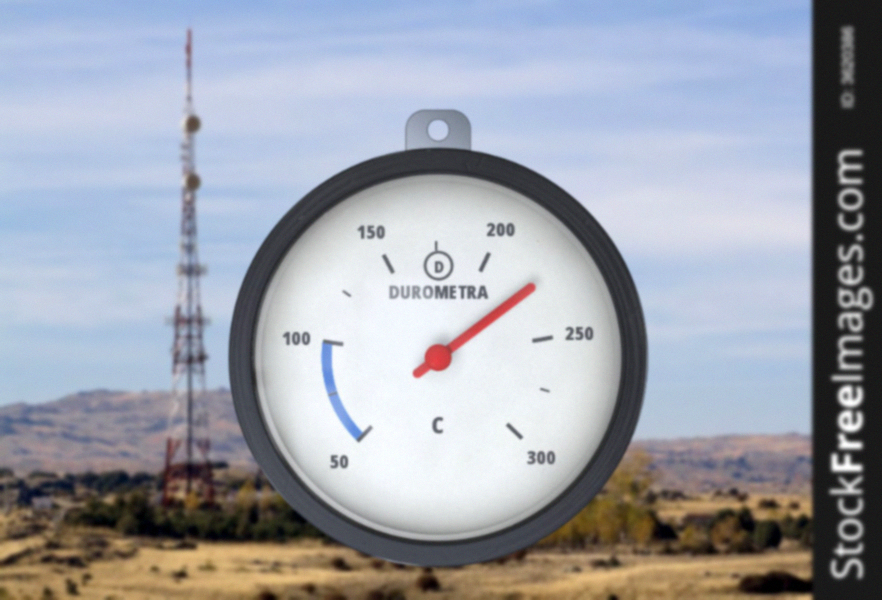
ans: 225,°C
